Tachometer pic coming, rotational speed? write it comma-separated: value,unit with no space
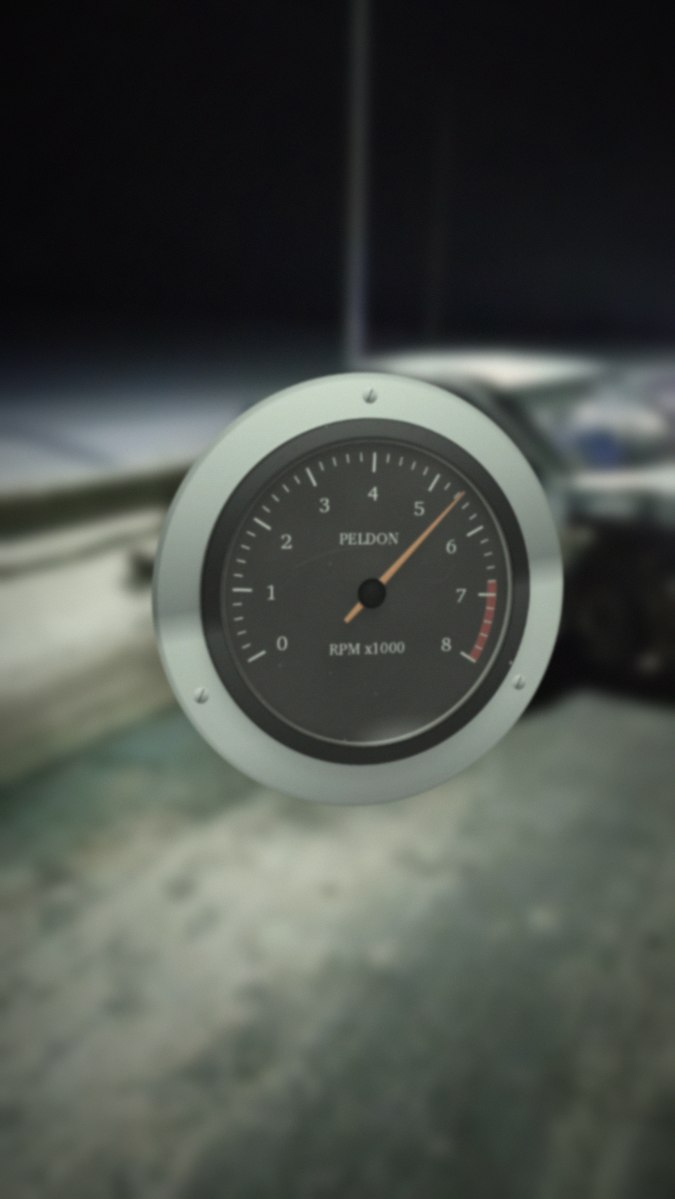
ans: 5400,rpm
